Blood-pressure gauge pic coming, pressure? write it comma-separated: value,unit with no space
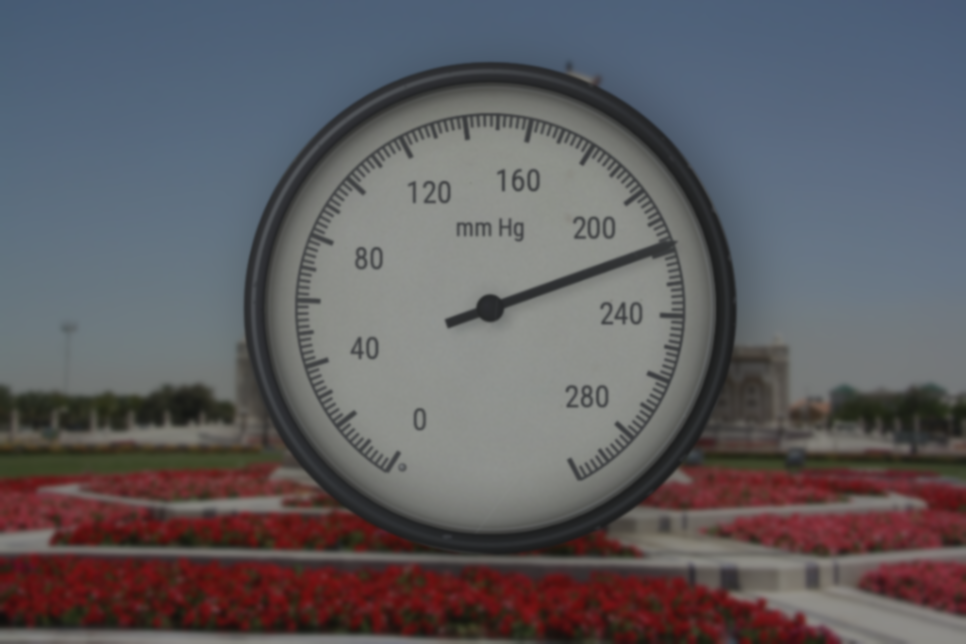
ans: 218,mmHg
